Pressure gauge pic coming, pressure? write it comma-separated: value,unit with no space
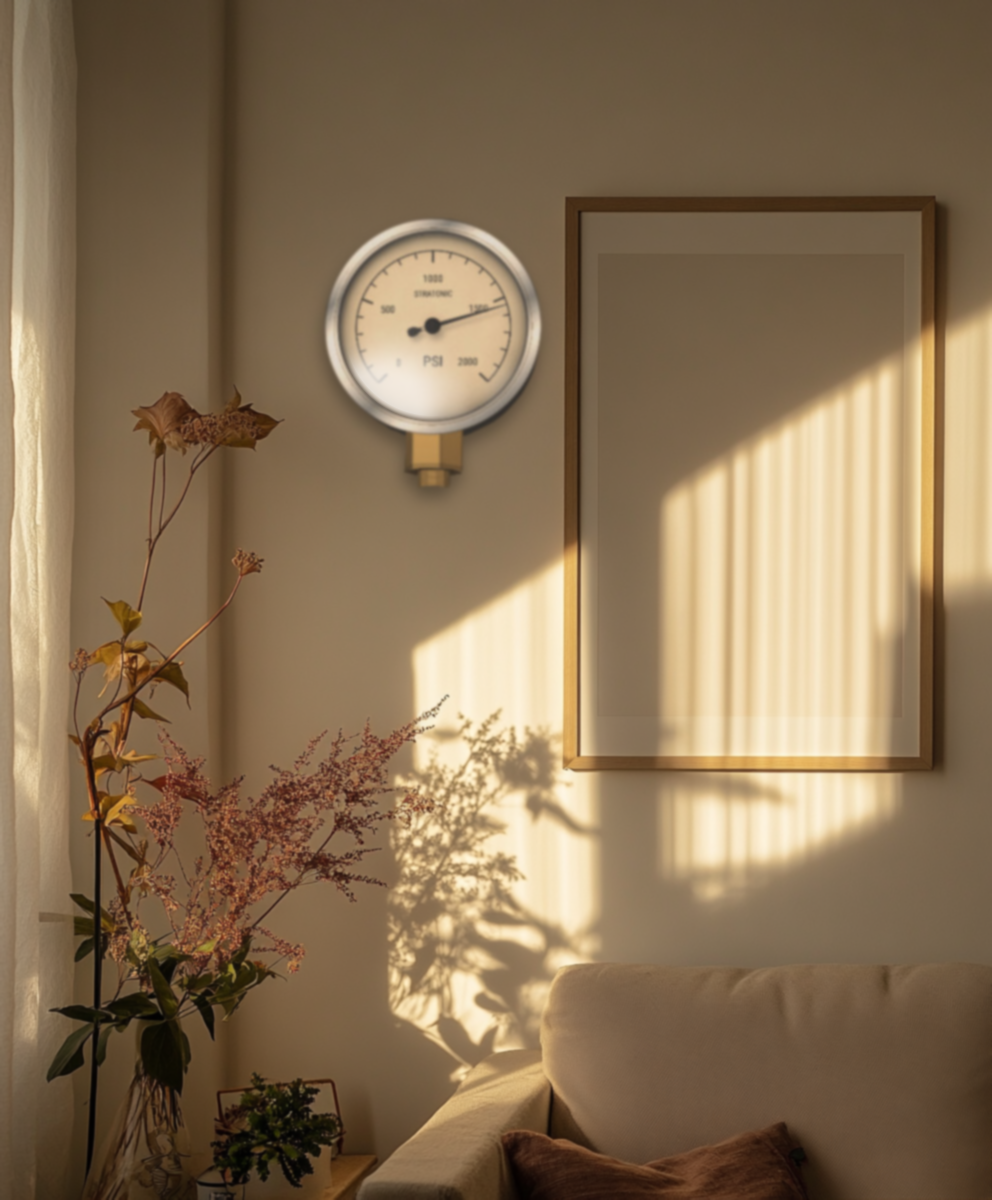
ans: 1550,psi
